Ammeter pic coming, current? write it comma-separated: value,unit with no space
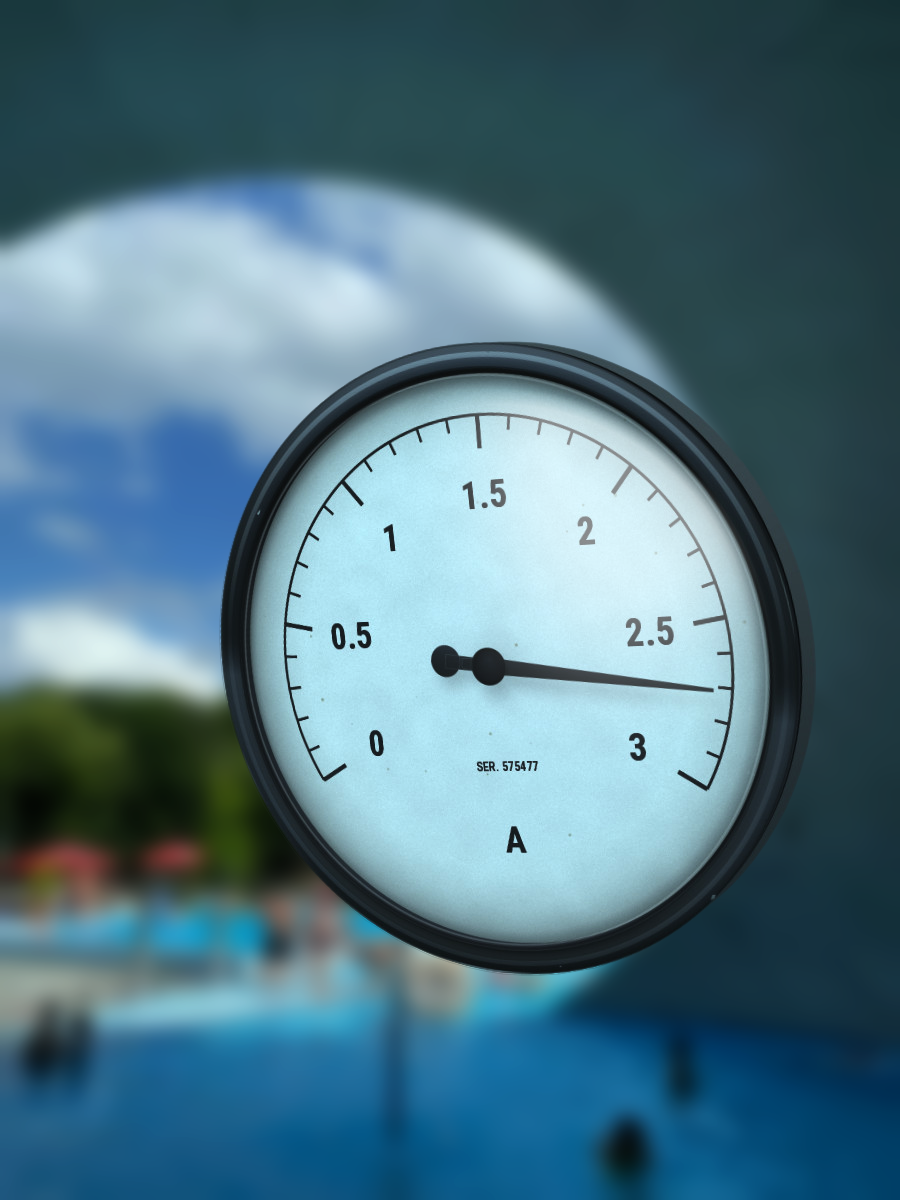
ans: 2.7,A
